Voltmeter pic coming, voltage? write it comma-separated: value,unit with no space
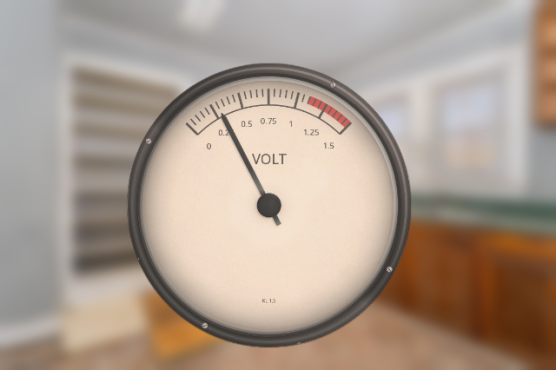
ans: 0.3,V
